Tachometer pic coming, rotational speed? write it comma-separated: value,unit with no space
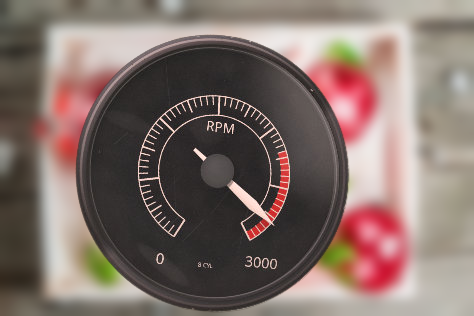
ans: 2800,rpm
